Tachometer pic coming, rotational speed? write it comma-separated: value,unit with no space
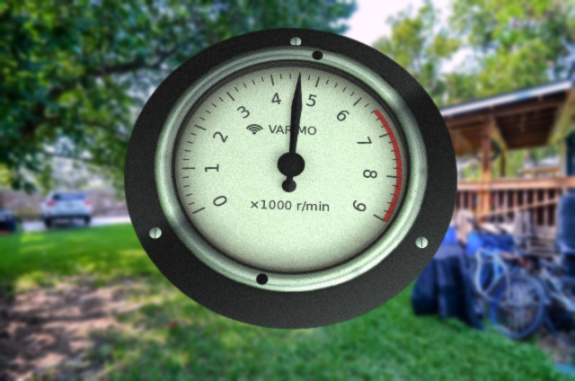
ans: 4600,rpm
